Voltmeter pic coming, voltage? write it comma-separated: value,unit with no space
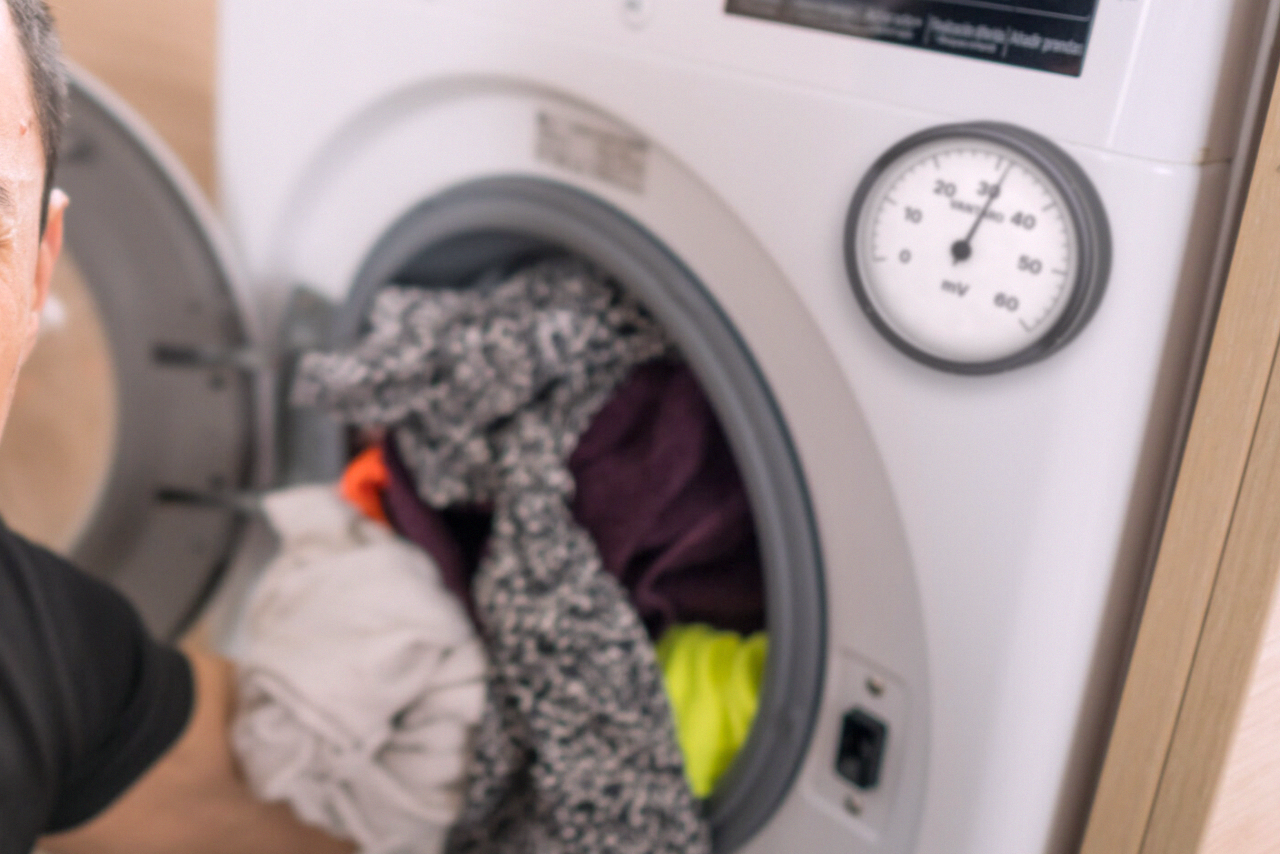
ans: 32,mV
